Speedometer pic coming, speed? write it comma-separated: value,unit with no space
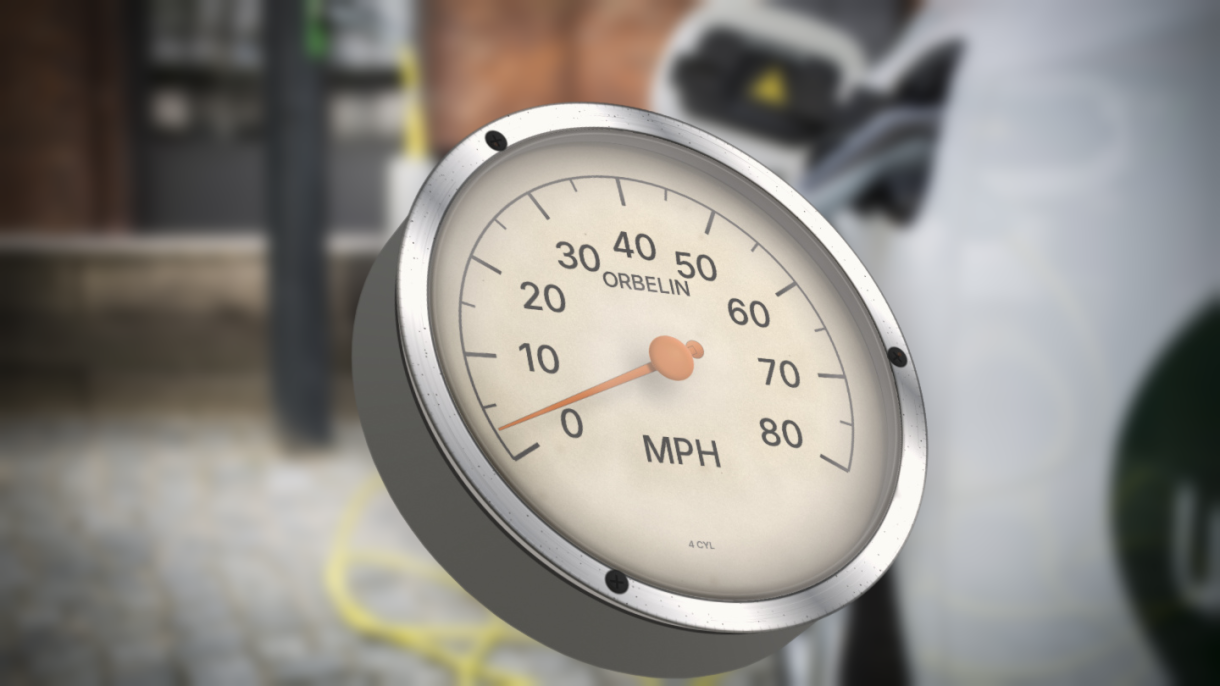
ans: 2.5,mph
